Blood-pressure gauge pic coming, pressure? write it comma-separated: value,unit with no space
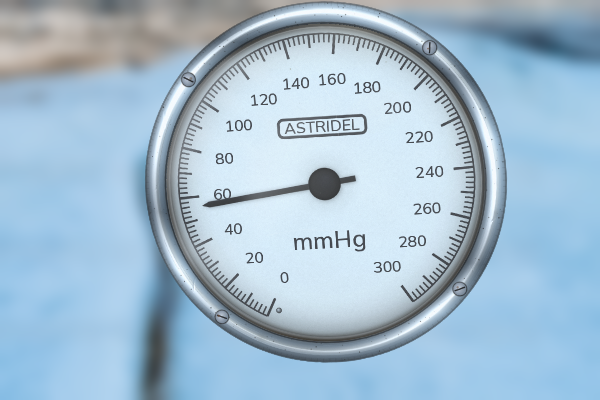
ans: 56,mmHg
